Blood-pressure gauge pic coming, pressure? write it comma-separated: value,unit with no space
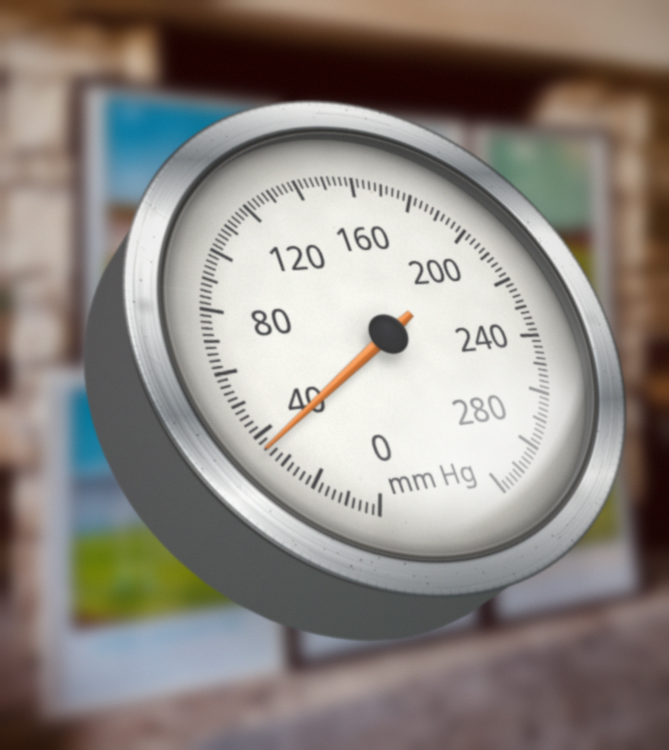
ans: 36,mmHg
